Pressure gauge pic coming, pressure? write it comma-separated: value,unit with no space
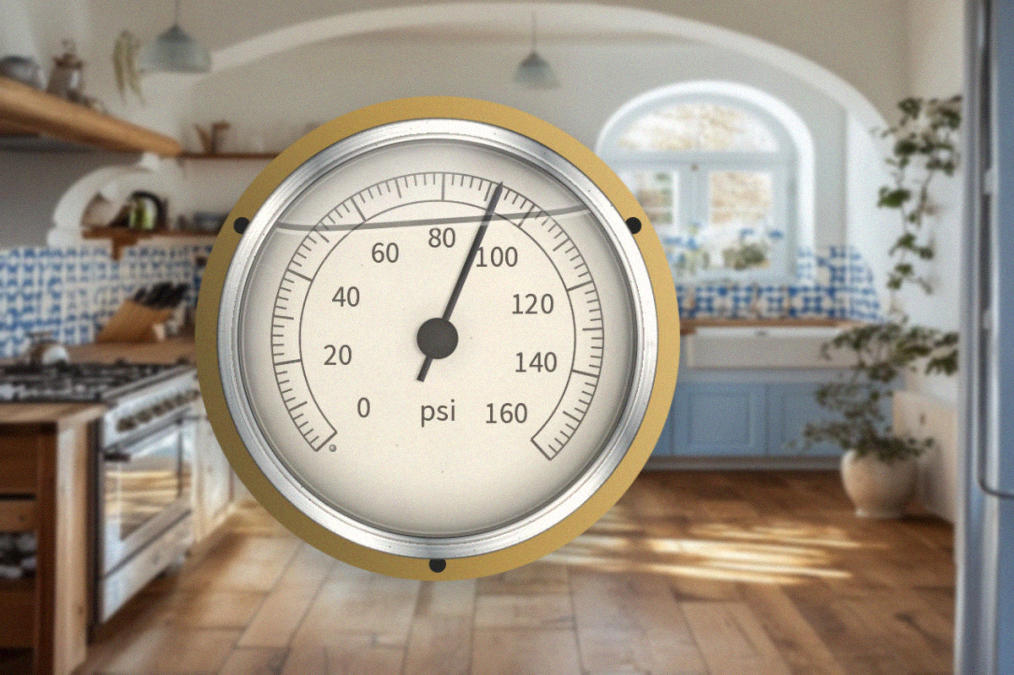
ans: 92,psi
